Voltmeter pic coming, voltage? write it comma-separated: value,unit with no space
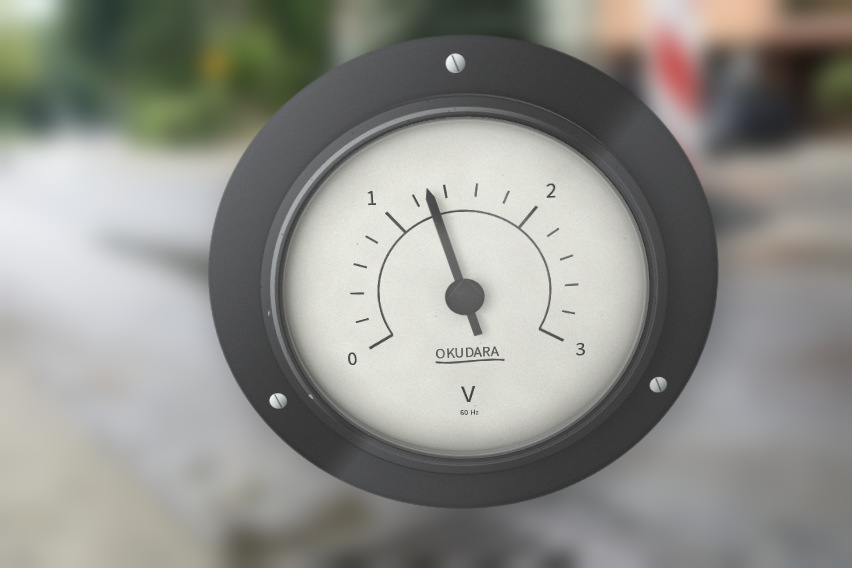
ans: 1.3,V
